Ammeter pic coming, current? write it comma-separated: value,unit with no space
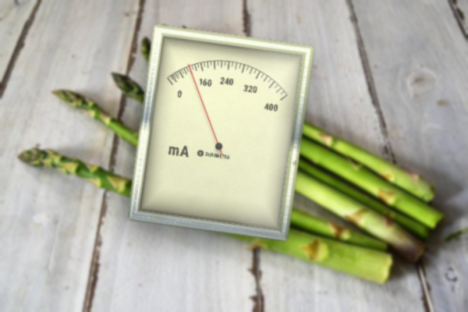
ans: 120,mA
